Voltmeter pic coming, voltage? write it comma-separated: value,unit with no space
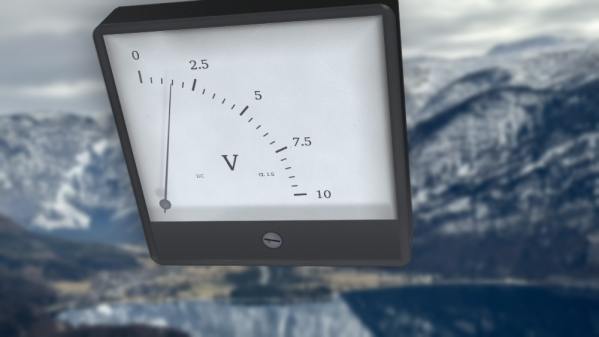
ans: 1.5,V
